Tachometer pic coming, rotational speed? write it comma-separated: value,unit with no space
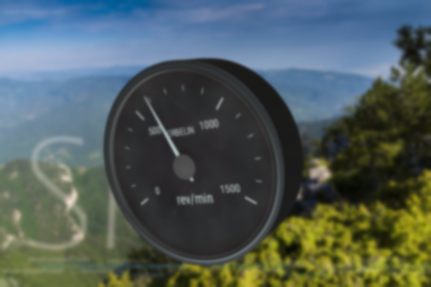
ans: 600,rpm
